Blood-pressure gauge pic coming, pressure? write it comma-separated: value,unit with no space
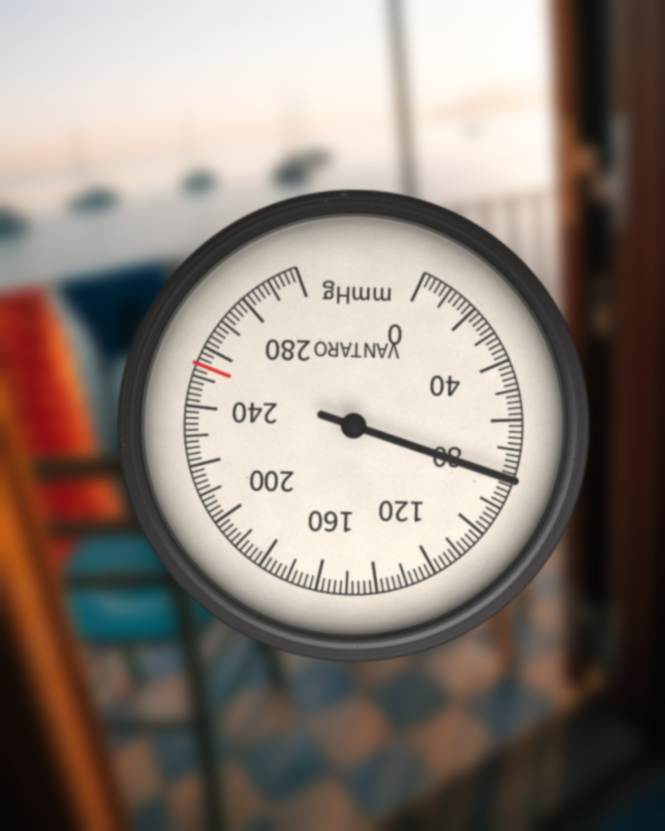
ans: 80,mmHg
